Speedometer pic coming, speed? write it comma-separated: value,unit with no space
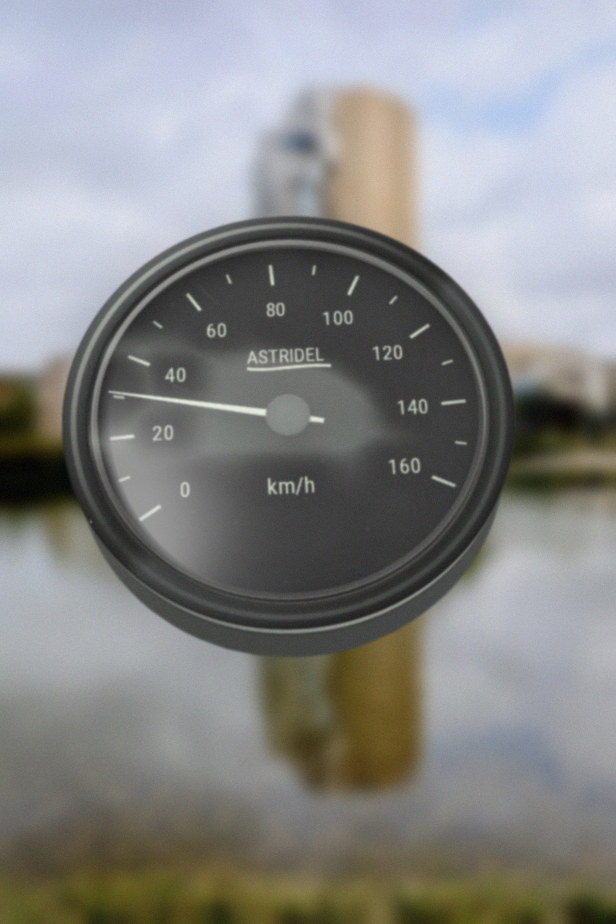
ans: 30,km/h
